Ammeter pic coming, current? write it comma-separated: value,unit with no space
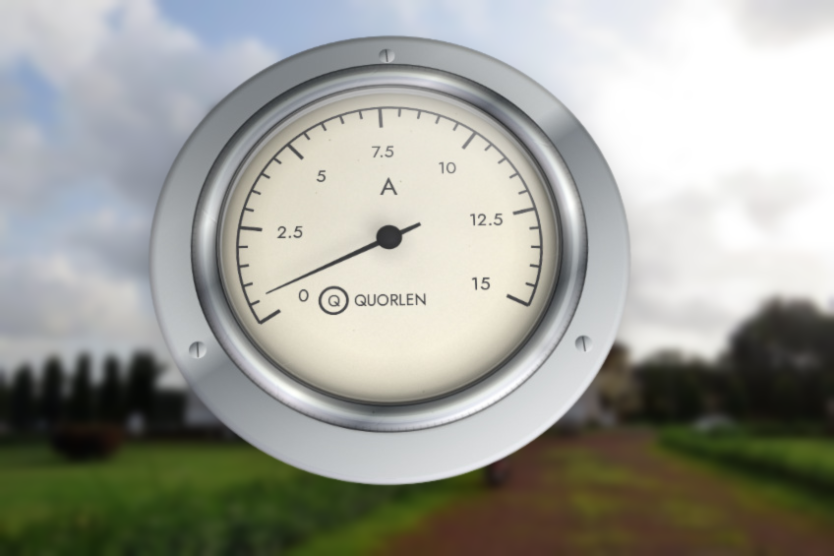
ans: 0.5,A
